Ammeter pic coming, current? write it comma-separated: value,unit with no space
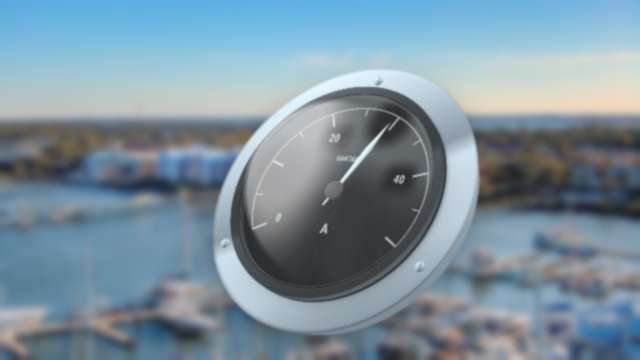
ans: 30,A
